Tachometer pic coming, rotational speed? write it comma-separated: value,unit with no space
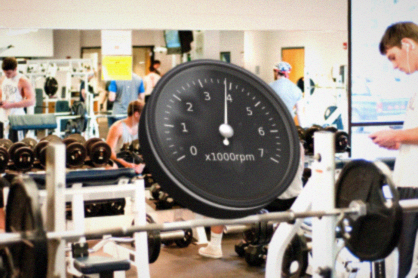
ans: 3800,rpm
